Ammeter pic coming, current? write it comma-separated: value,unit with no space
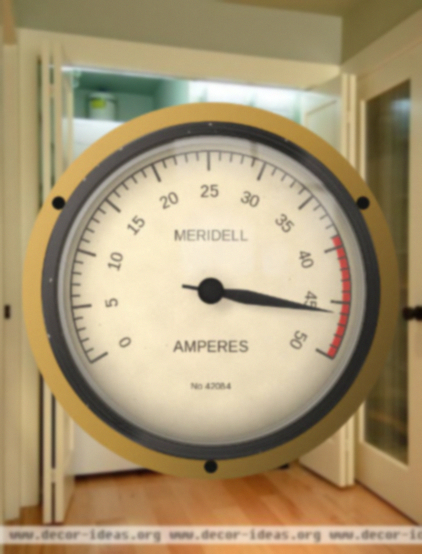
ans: 46,A
